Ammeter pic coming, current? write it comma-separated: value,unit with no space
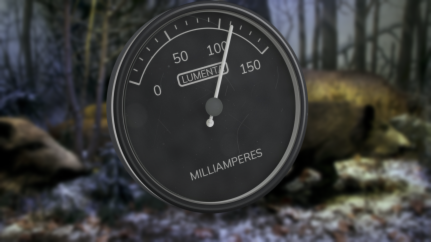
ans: 110,mA
